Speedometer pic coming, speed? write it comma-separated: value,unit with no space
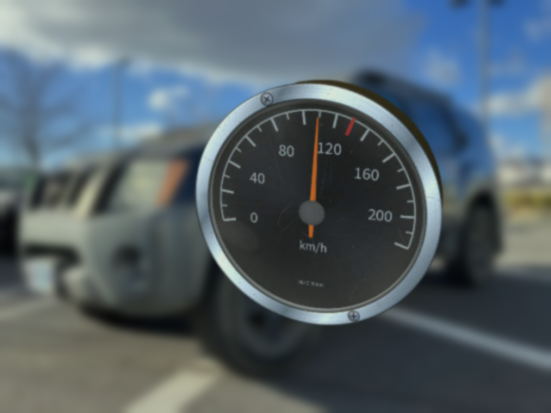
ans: 110,km/h
